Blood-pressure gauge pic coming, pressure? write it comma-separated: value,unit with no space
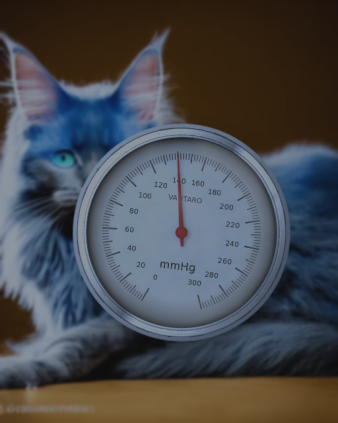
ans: 140,mmHg
